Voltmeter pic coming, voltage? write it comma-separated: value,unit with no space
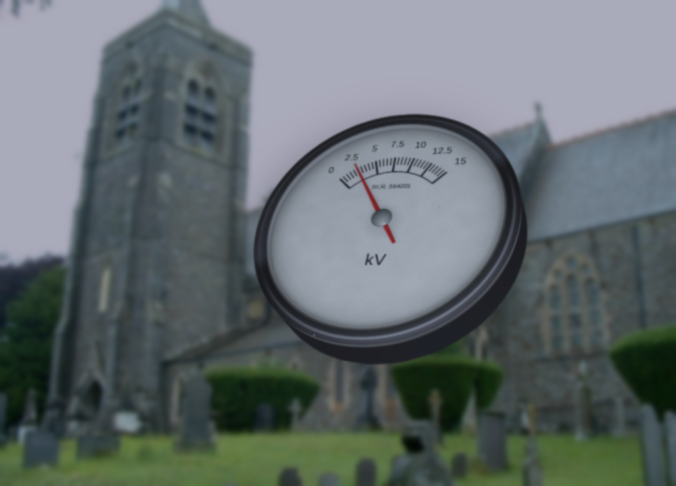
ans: 2.5,kV
